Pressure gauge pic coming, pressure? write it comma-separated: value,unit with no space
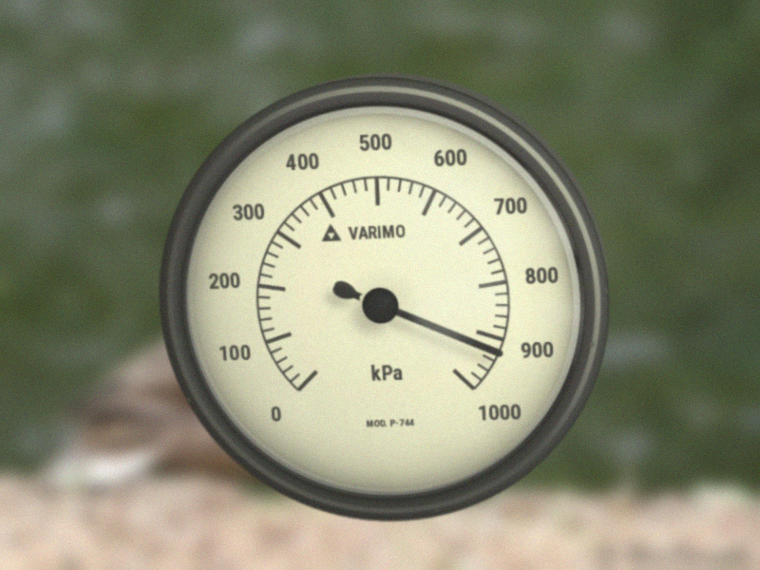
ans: 920,kPa
